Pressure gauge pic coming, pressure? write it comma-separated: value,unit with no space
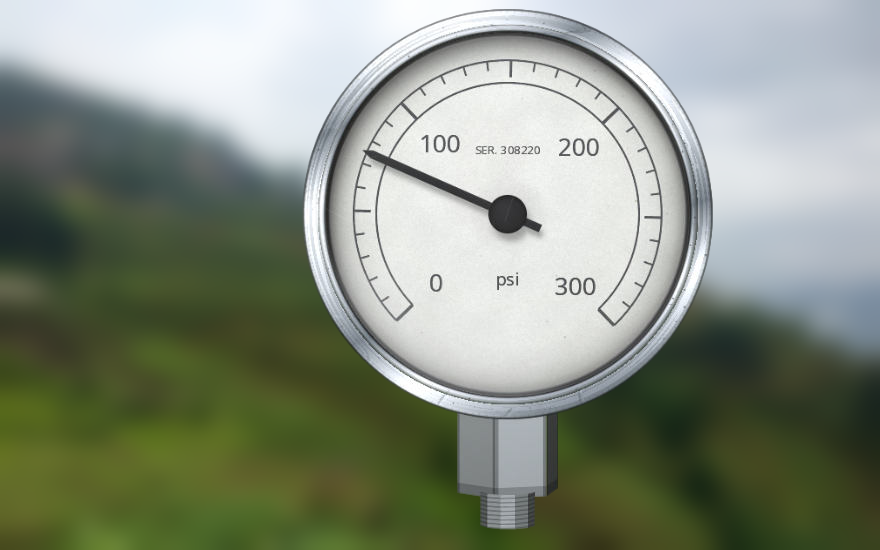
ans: 75,psi
